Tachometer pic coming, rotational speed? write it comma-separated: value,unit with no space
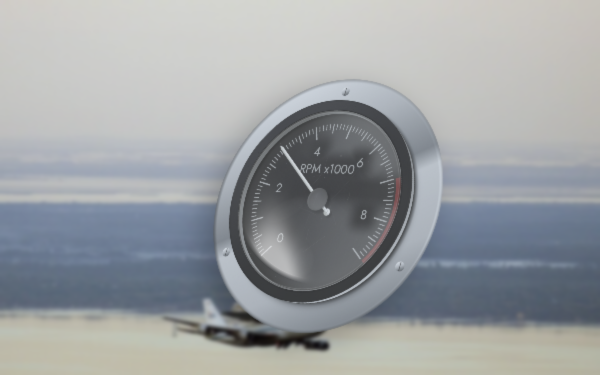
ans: 3000,rpm
